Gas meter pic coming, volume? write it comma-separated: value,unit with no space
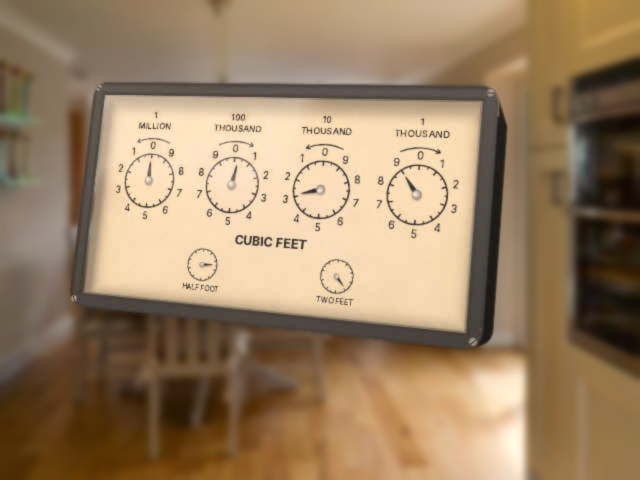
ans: 2900,ft³
